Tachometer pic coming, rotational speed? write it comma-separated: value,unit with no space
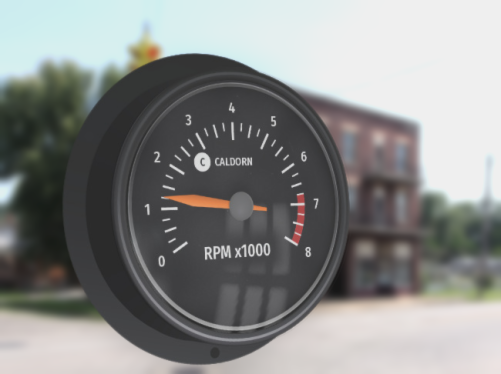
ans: 1250,rpm
